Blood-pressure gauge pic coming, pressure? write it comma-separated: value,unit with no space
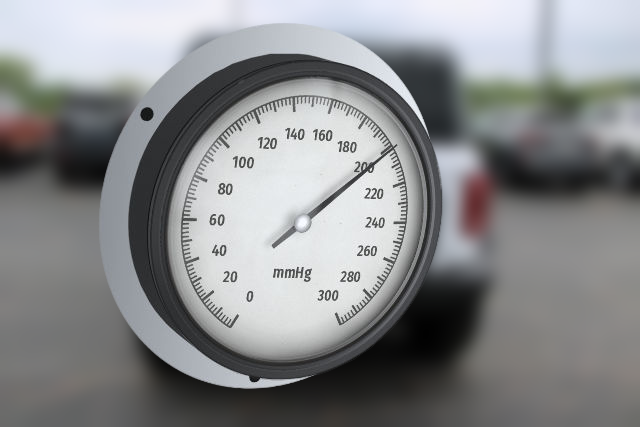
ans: 200,mmHg
